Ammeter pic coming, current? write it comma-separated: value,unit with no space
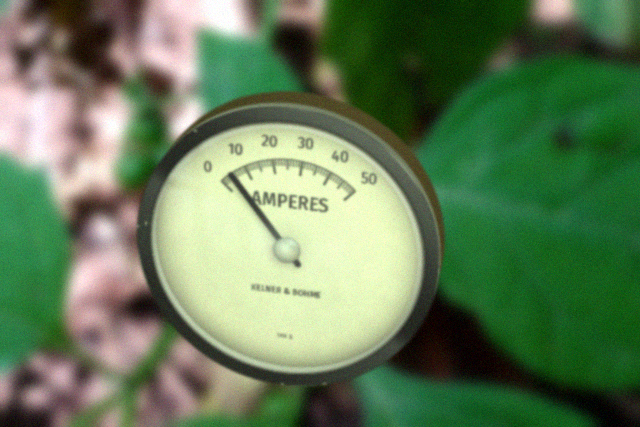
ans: 5,A
